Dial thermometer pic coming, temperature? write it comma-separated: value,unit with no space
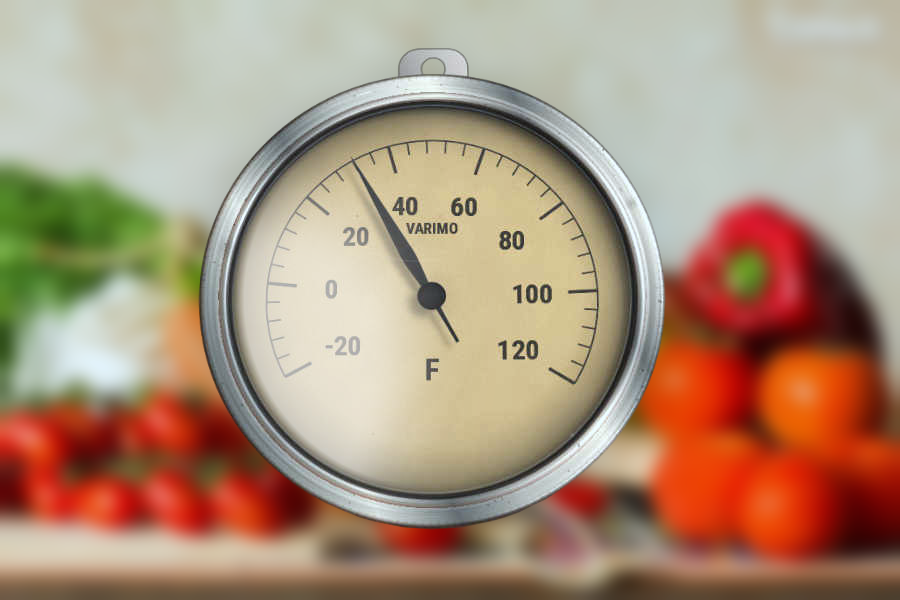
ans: 32,°F
